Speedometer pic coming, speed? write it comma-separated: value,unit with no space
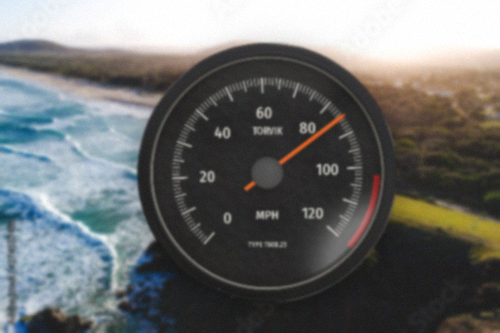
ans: 85,mph
